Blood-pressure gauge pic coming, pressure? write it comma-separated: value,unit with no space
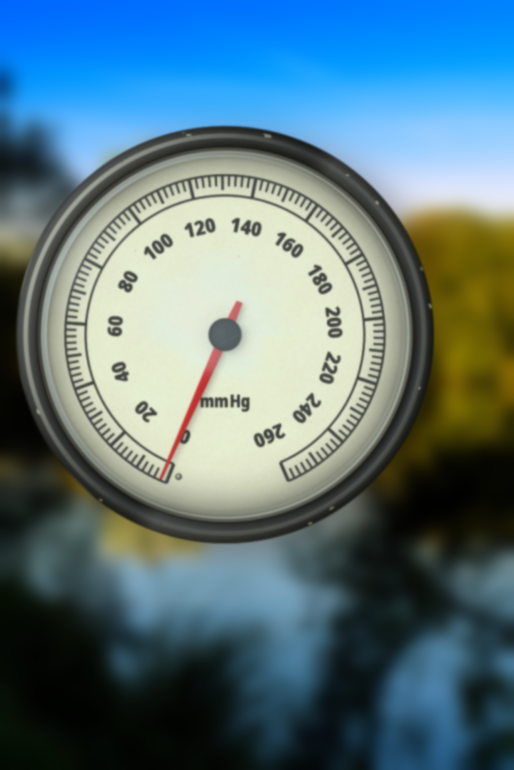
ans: 2,mmHg
